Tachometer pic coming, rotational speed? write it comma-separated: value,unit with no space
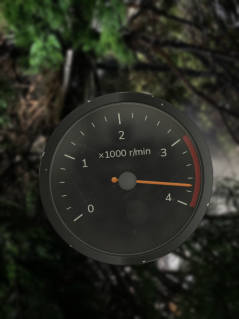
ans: 3700,rpm
